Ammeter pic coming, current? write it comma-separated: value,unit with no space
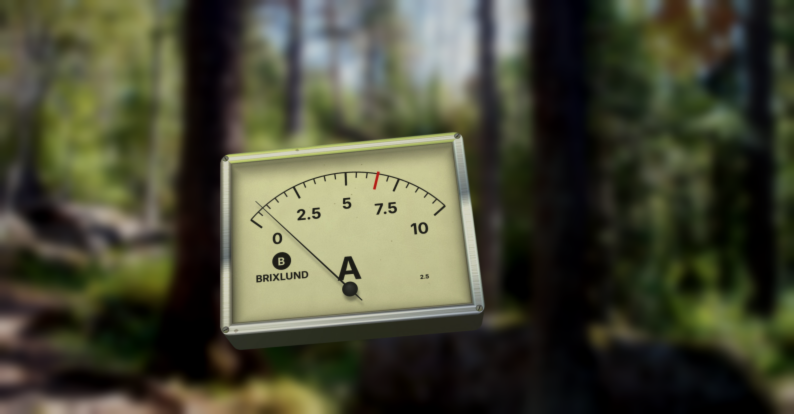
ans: 0.75,A
